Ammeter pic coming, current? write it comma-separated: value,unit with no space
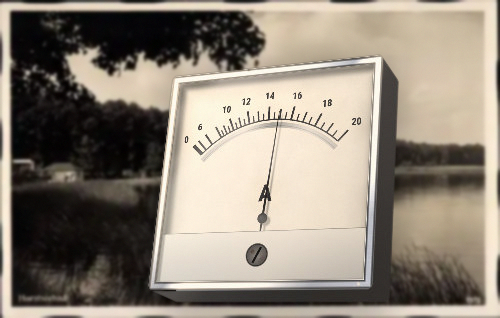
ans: 15,A
